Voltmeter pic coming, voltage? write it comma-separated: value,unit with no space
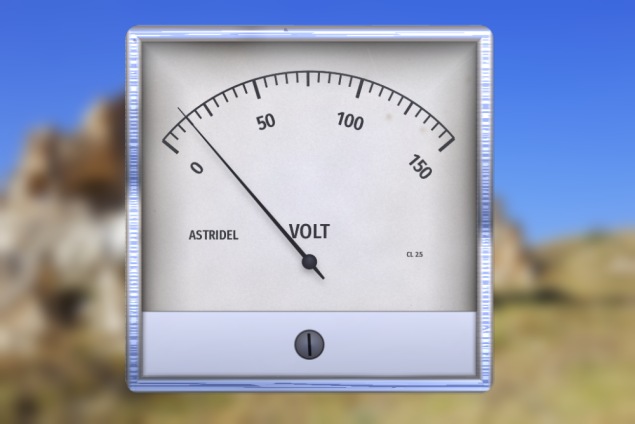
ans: 15,V
